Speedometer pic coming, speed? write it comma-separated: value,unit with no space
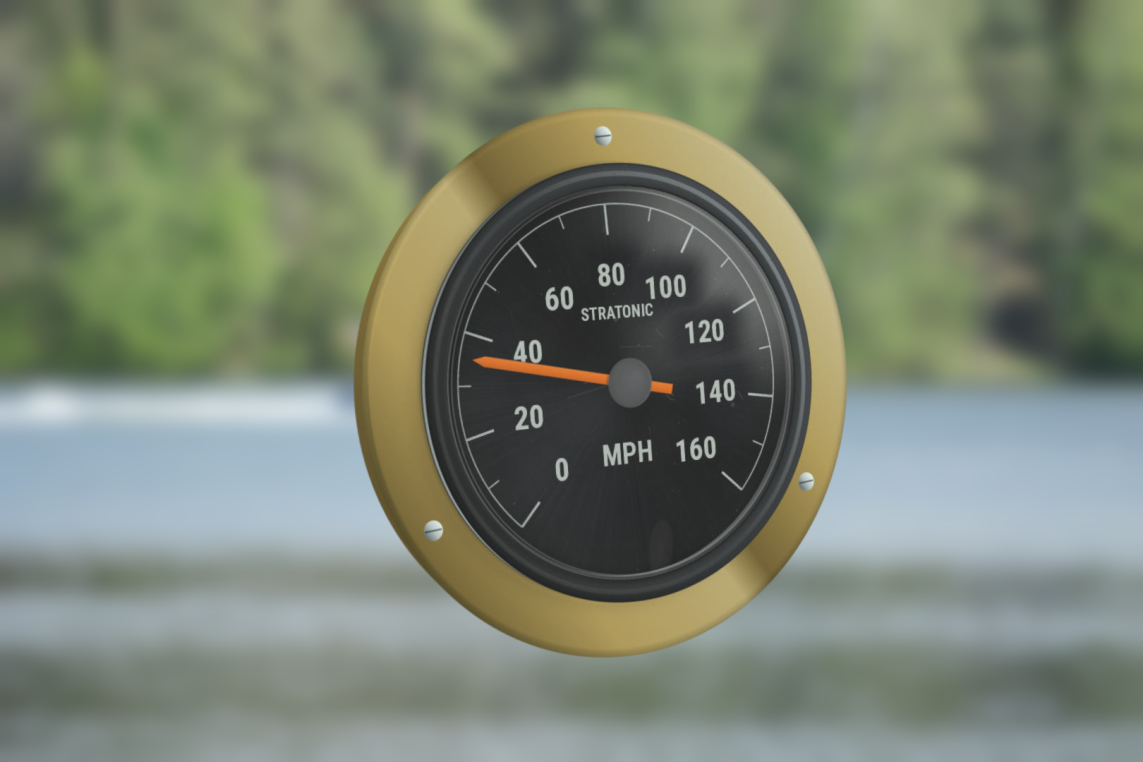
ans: 35,mph
